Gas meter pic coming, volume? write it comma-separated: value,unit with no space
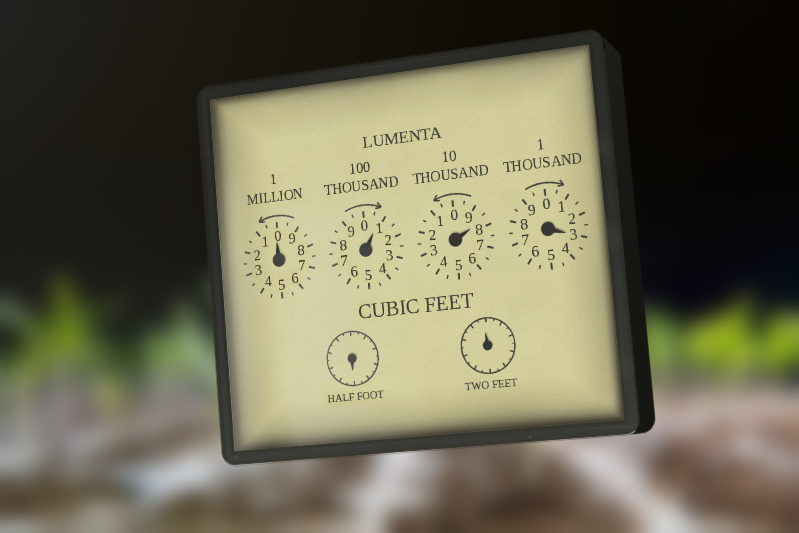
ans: 8300,ft³
